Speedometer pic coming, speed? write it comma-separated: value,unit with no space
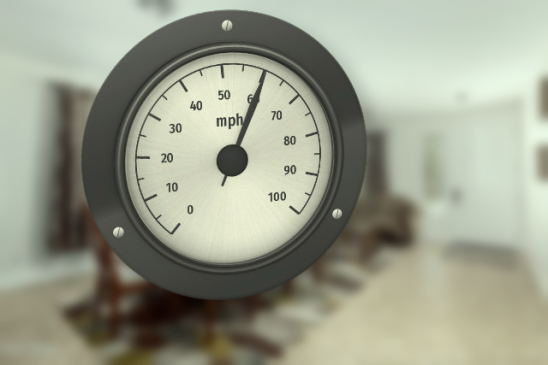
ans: 60,mph
